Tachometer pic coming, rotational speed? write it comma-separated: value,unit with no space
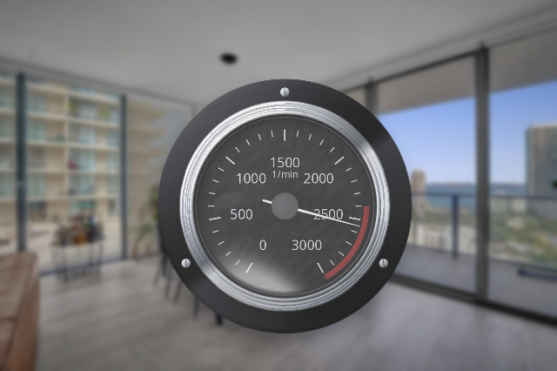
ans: 2550,rpm
